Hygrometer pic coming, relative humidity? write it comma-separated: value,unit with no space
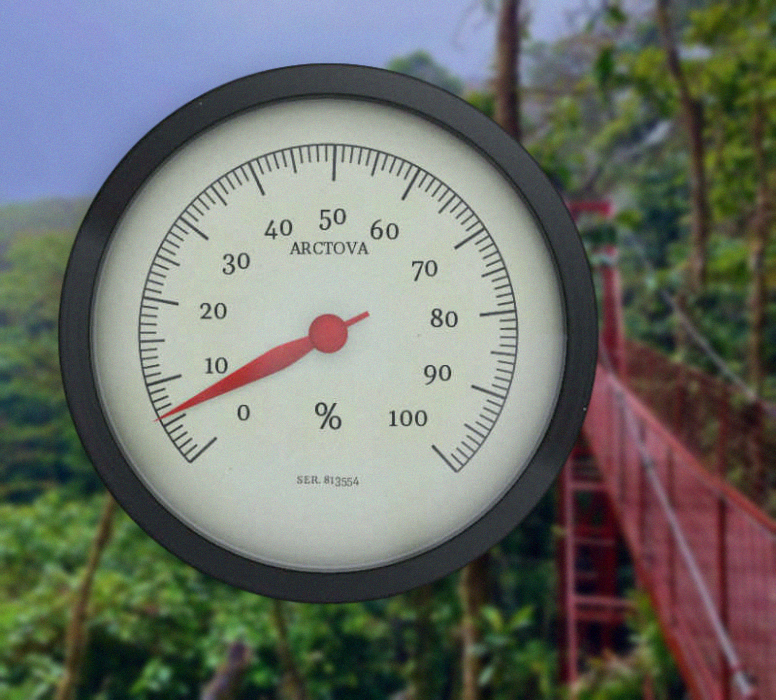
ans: 6,%
